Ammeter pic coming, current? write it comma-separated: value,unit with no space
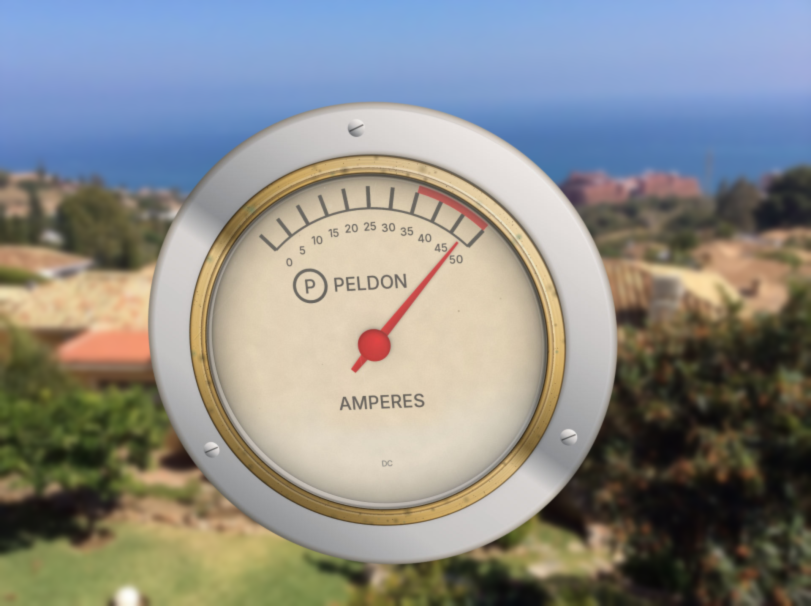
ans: 47.5,A
